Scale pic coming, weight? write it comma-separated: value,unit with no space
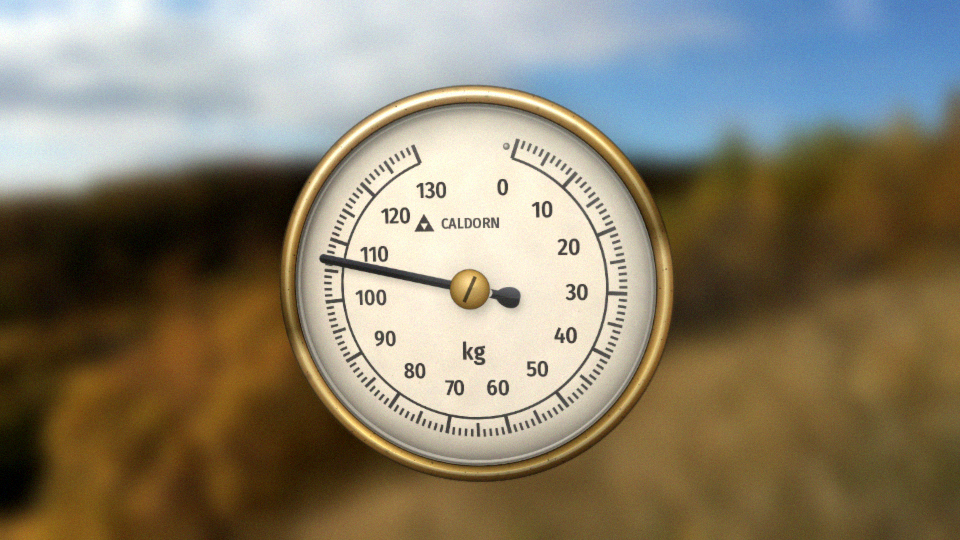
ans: 107,kg
